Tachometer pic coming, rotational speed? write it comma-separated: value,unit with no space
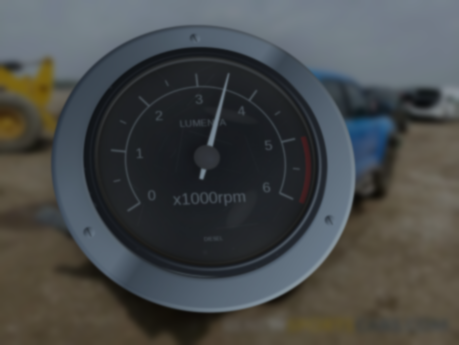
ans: 3500,rpm
